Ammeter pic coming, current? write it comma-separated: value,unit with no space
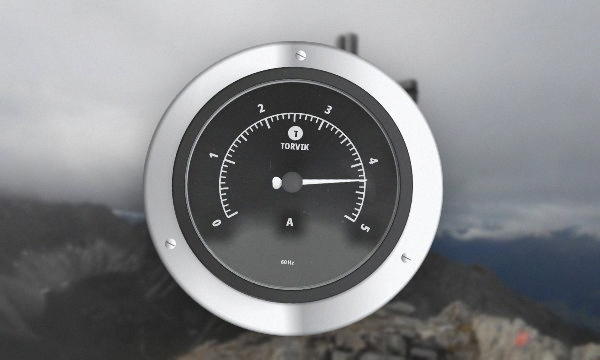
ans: 4.3,A
